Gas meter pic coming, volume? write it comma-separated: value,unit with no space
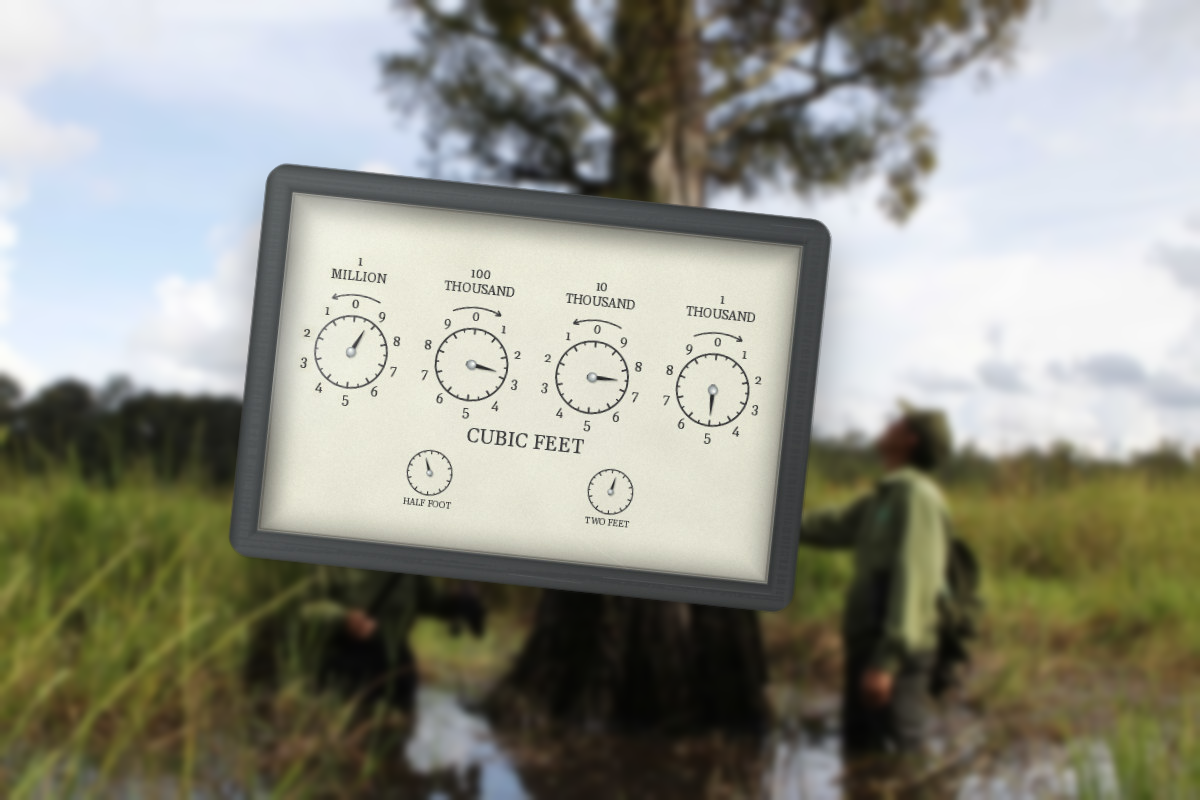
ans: 927500,ft³
